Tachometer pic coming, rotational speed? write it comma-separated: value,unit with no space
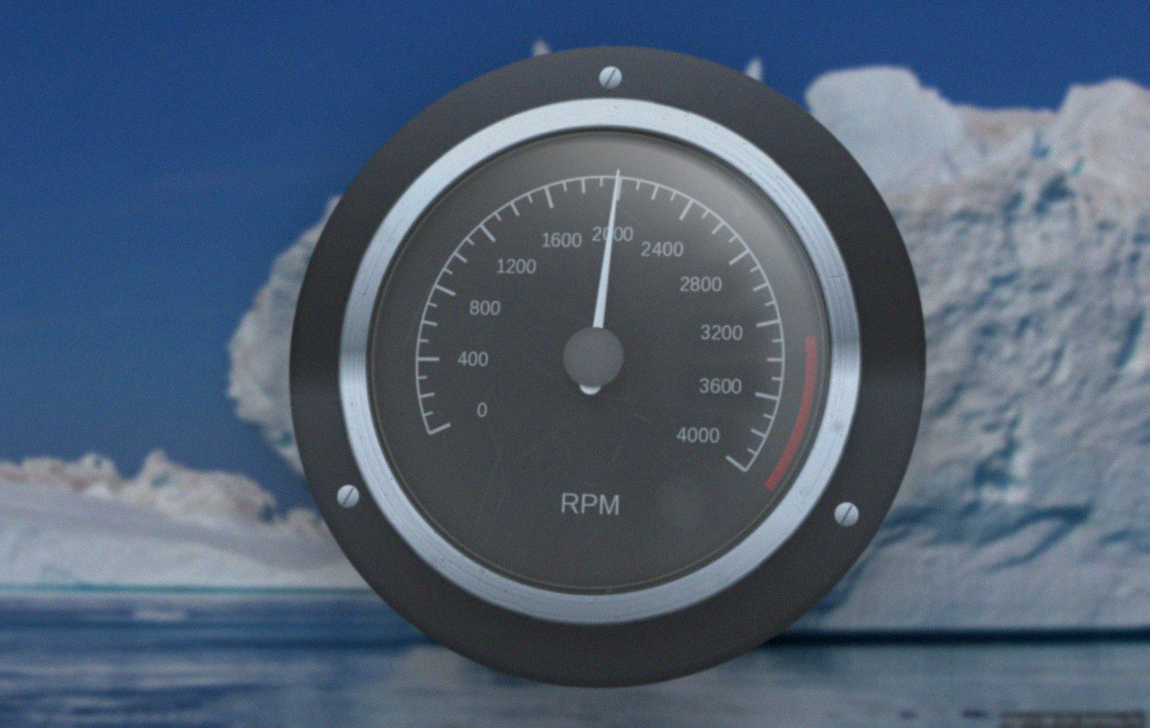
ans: 2000,rpm
